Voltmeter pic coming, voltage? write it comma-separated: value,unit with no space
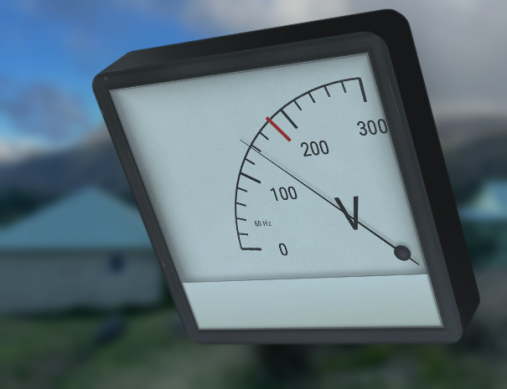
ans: 140,V
